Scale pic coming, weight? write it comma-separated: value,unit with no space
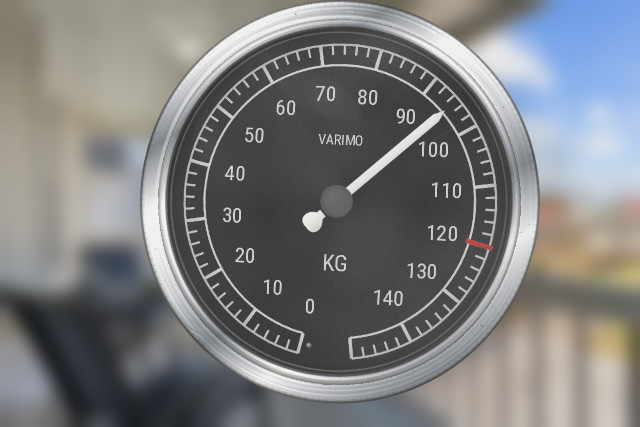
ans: 95,kg
